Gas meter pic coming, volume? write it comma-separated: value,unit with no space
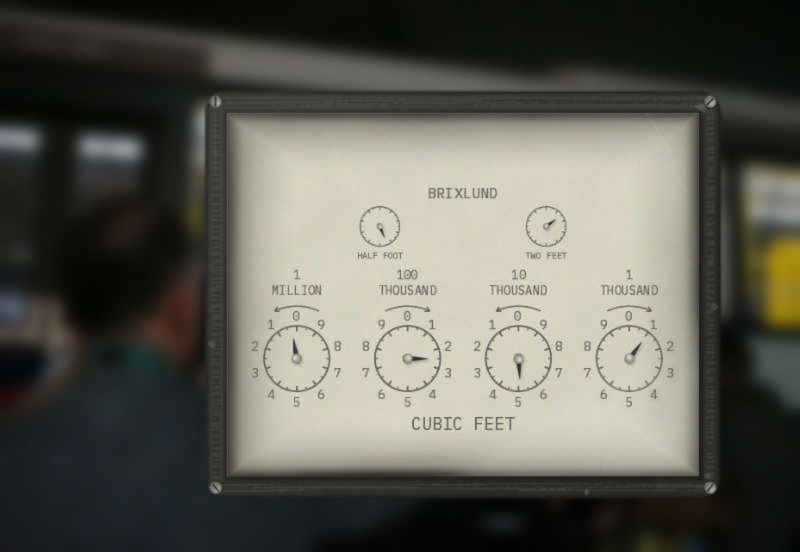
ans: 25100,ft³
